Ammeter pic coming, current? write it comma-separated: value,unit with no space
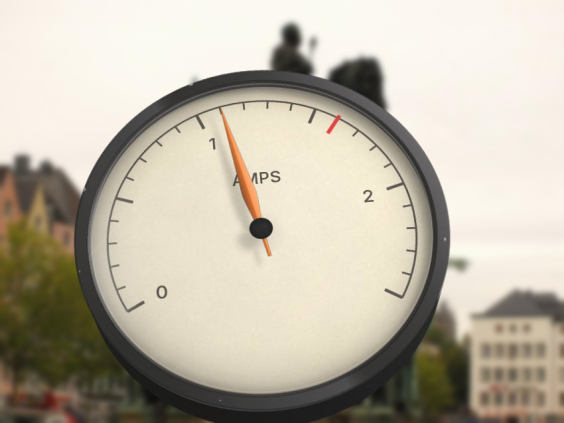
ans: 1.1,A
